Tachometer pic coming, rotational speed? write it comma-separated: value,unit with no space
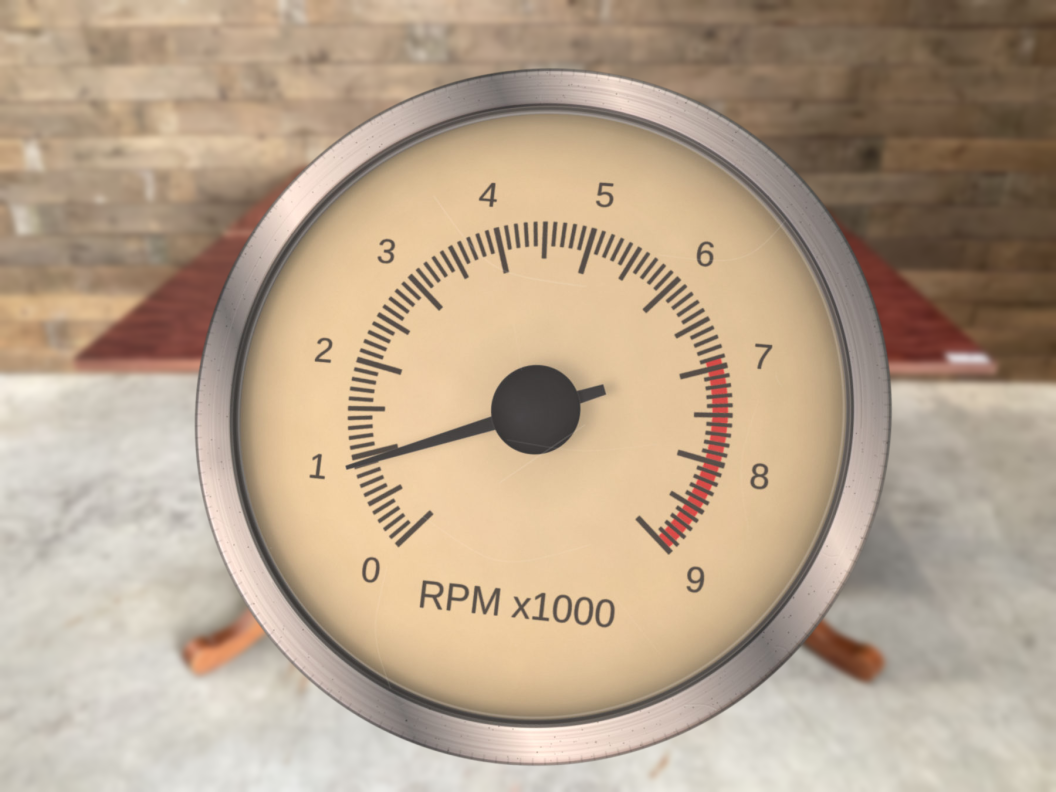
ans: 900,rpm
